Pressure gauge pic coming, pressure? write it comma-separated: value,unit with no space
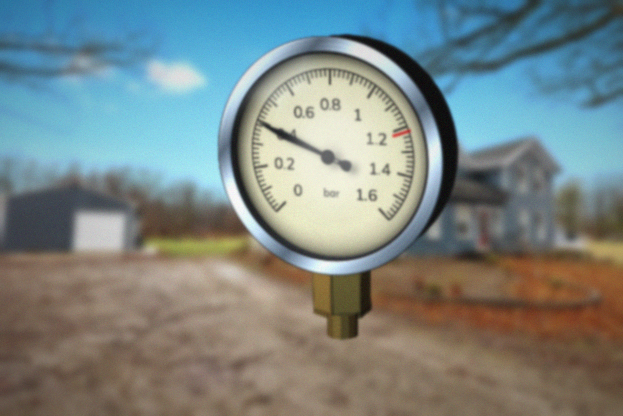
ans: 0.4,bar
